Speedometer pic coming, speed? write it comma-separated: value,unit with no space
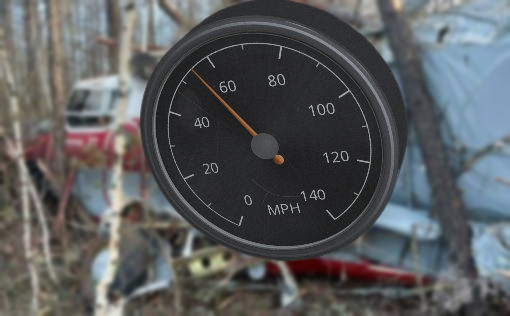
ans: 55,mph
